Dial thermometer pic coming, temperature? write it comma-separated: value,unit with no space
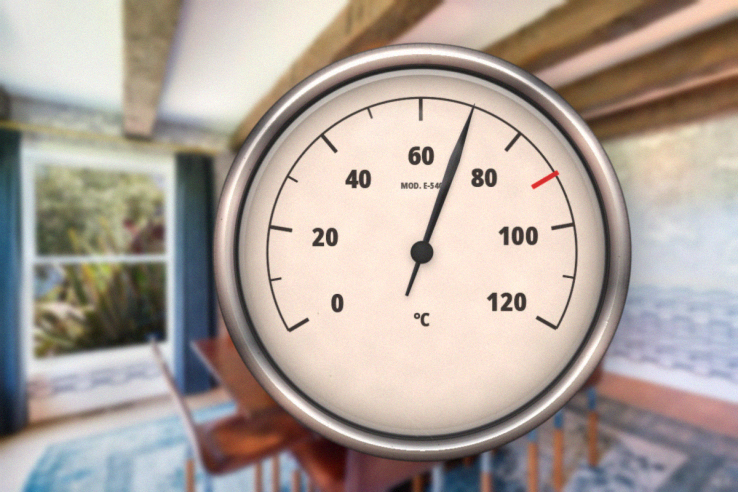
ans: 70,°C
